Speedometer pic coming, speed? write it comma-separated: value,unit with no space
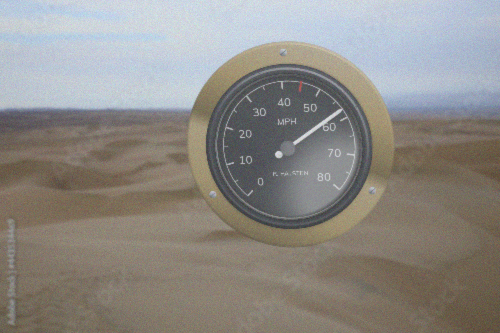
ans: 57.5,mph
